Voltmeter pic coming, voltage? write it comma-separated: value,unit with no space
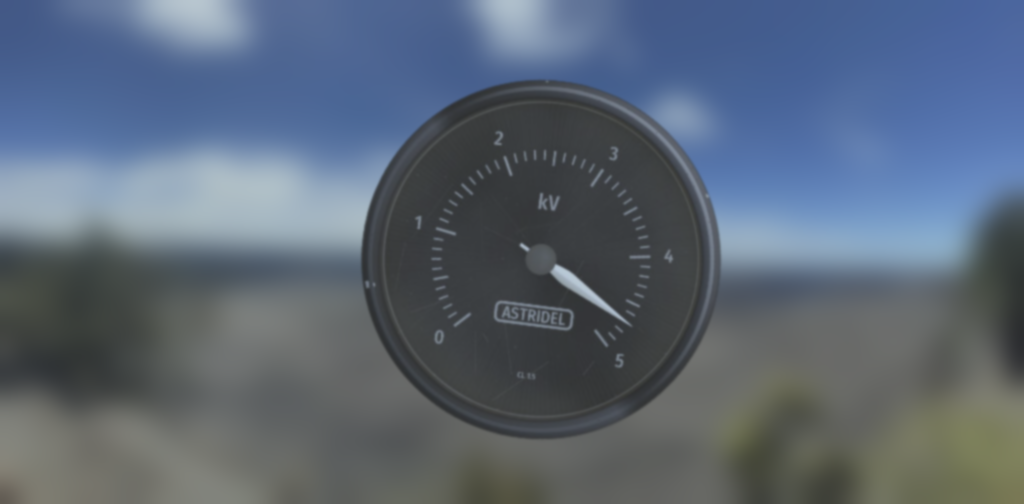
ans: 4.7,kV
